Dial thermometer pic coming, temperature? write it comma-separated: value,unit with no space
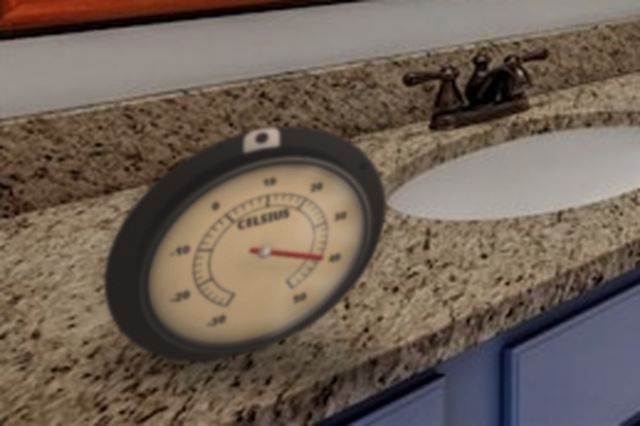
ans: 40,°C
